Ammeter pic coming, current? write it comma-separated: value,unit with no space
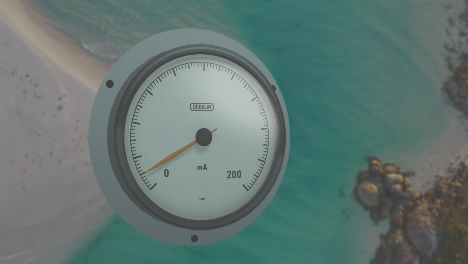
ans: 10,mA
